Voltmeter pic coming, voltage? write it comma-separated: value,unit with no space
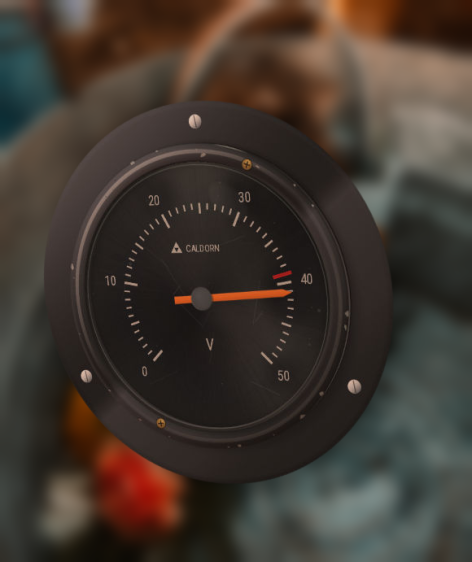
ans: 41,V
